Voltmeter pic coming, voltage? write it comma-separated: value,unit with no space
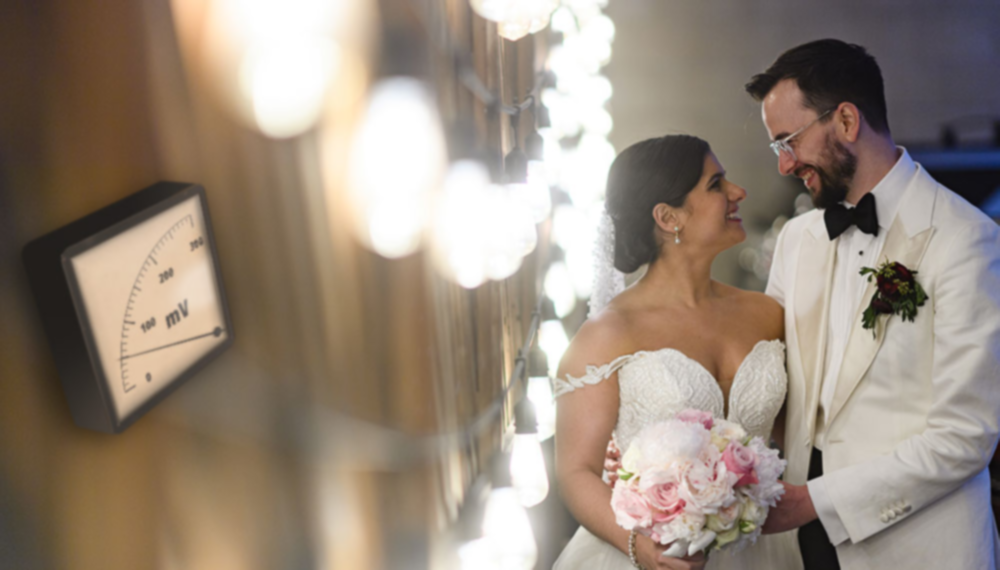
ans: 50,mV
